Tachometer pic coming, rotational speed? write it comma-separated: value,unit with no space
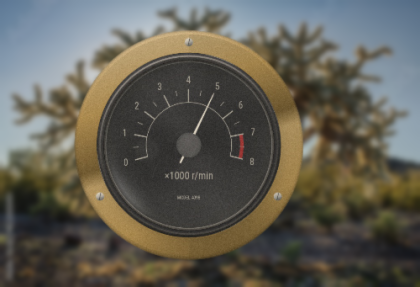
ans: 5000,rpm
